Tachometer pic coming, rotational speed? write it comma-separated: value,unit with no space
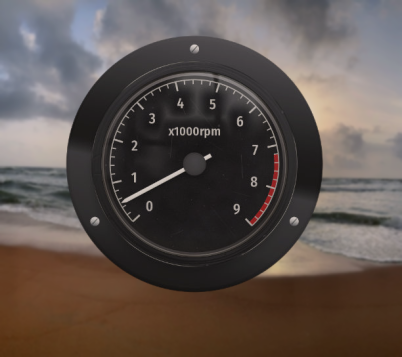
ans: 500,rpm
